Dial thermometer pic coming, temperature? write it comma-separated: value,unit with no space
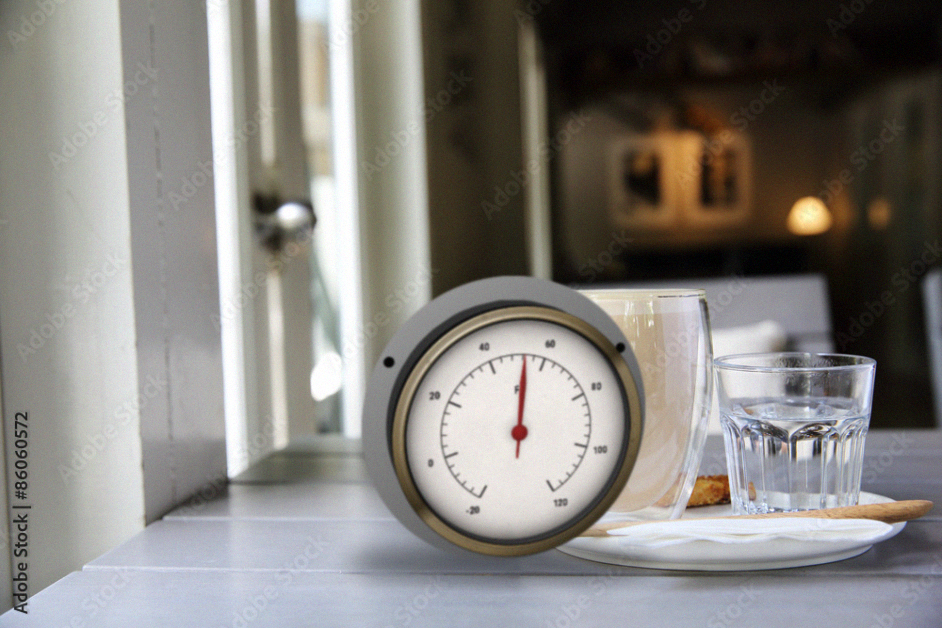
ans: 52,°F
